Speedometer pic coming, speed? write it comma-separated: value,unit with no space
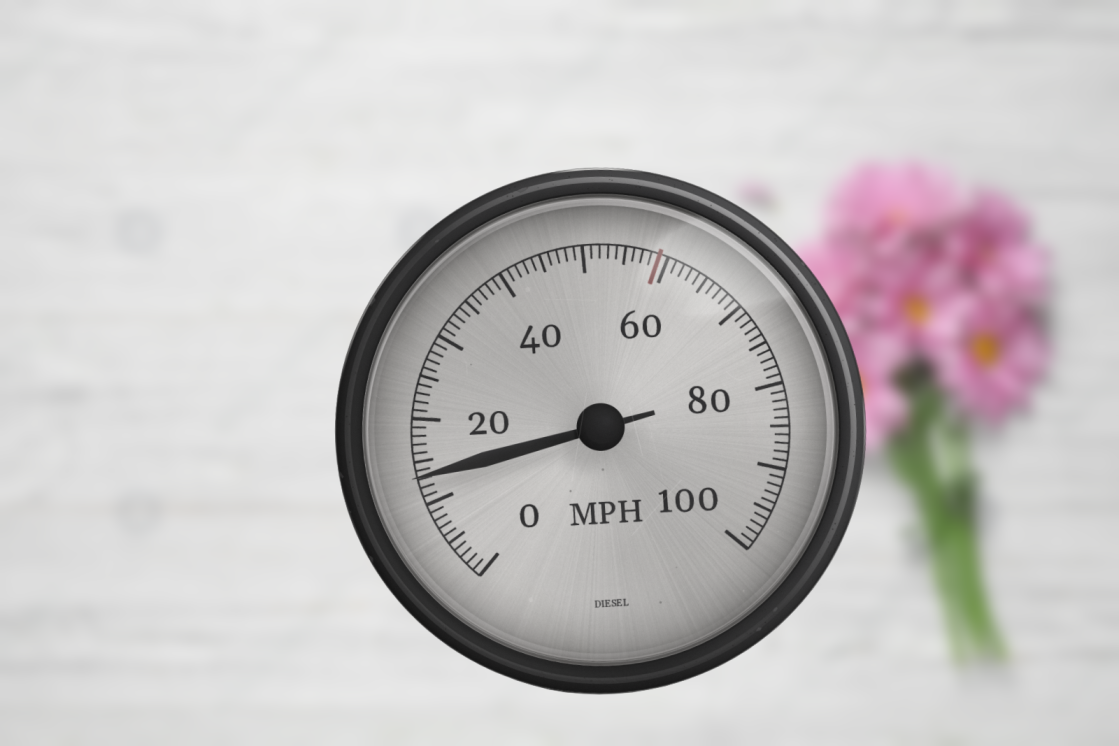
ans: 13,mph
